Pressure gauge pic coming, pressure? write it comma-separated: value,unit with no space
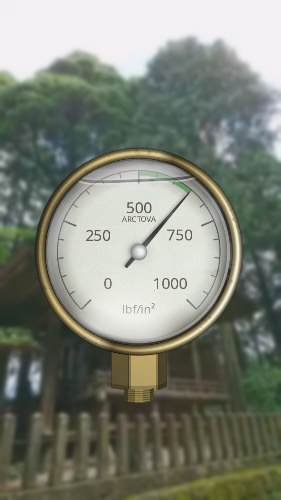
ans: 650,psi
